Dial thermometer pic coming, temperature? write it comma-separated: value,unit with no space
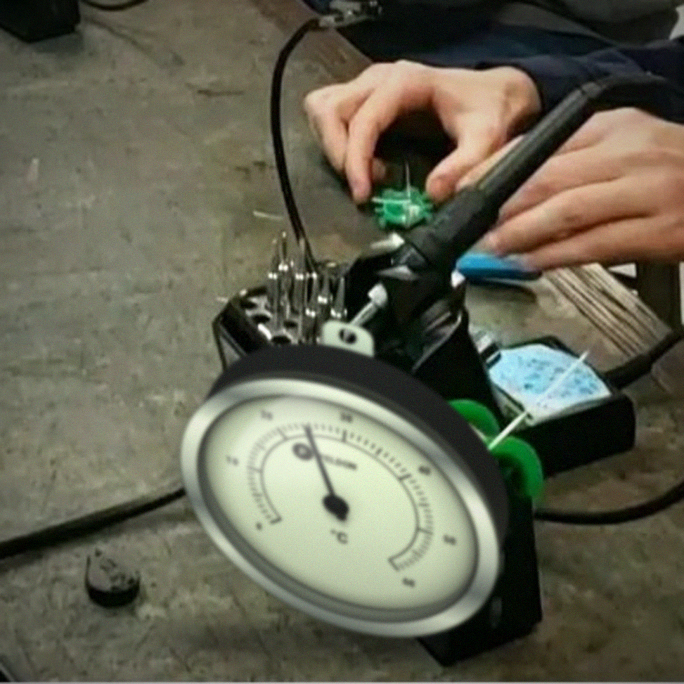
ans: 25,°C
